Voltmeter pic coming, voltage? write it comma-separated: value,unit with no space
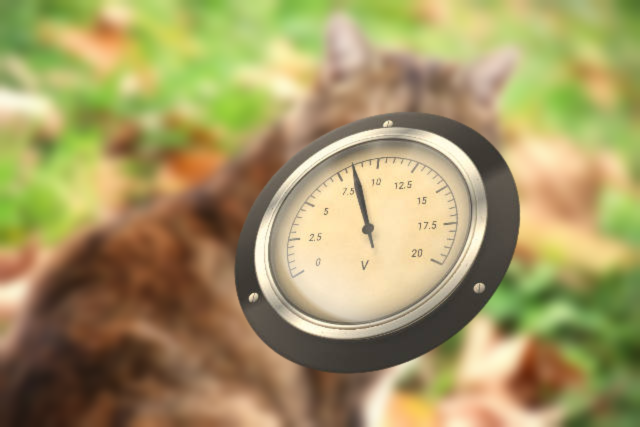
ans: 8.5,V
